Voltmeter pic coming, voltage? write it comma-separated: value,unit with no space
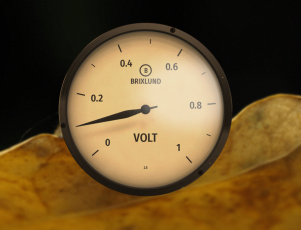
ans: 0.1,V
